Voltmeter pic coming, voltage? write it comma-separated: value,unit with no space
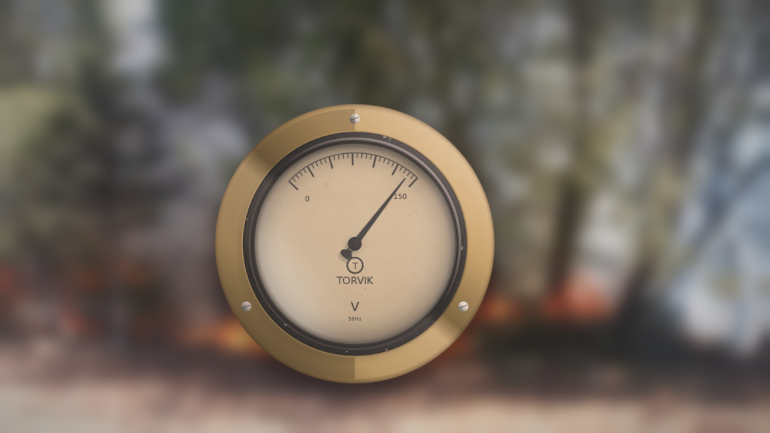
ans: 140,V
